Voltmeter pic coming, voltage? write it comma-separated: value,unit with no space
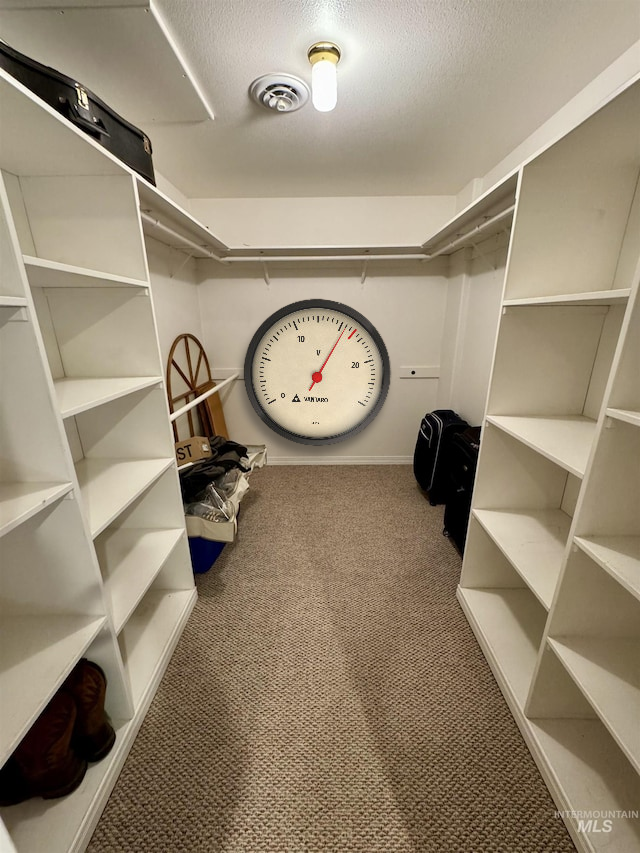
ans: 15.5,V
